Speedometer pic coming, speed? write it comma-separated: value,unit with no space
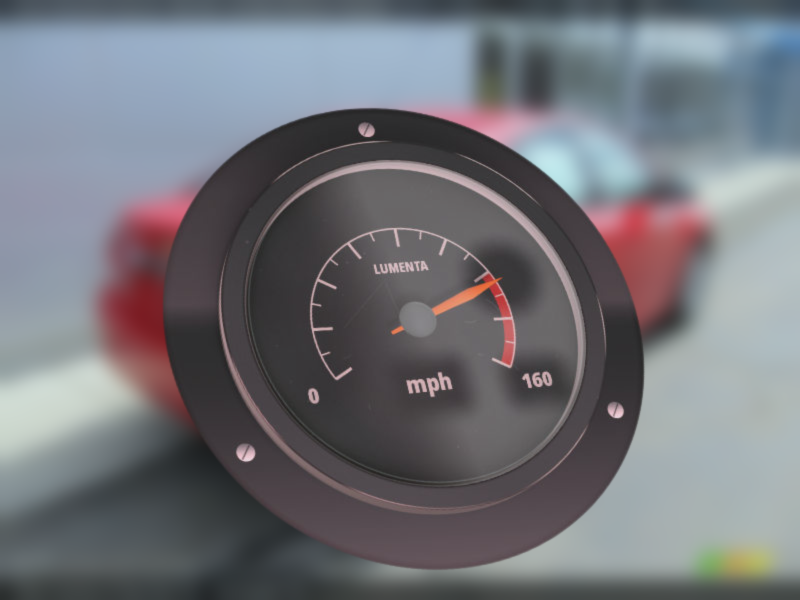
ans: 125,mph
